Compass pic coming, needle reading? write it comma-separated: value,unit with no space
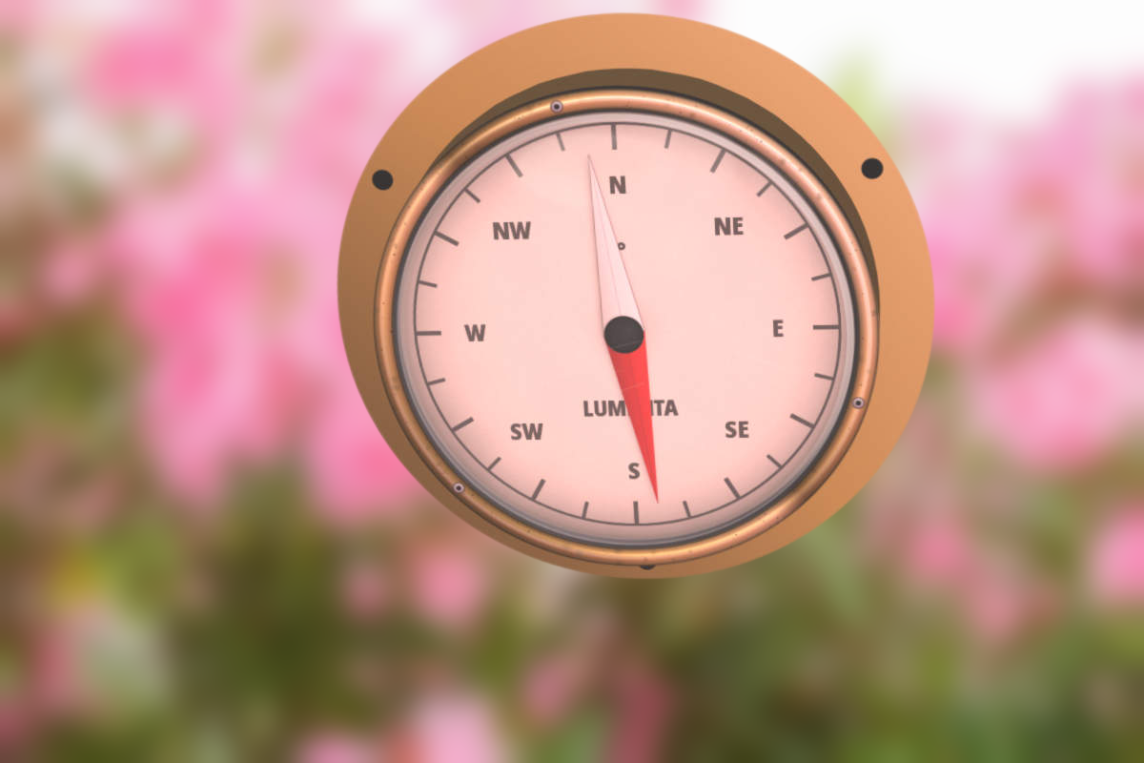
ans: 172.5,°
